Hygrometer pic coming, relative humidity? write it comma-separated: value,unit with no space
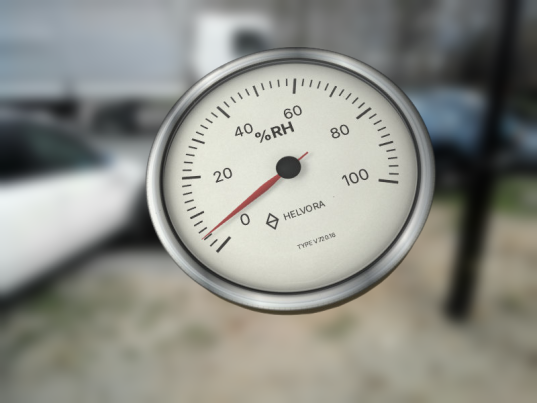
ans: 4,%
